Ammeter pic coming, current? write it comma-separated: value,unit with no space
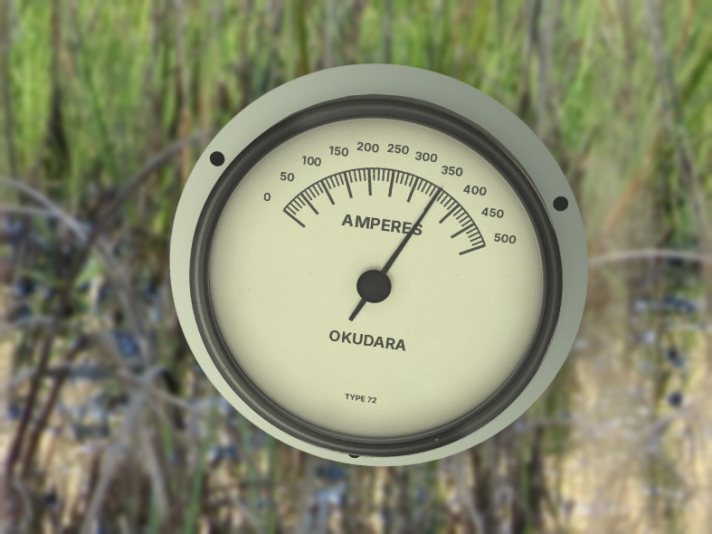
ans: 350,A
